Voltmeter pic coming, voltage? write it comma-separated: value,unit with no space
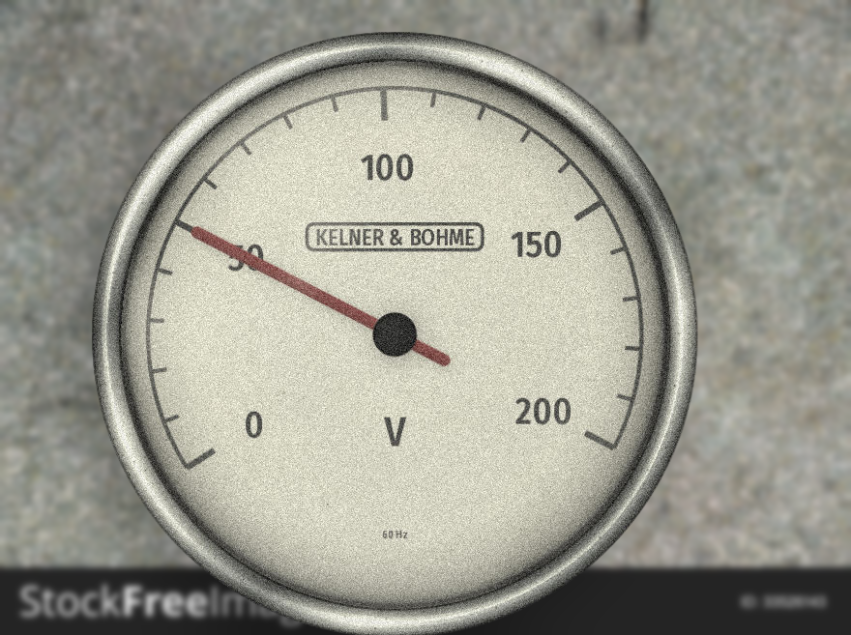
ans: 50,V
